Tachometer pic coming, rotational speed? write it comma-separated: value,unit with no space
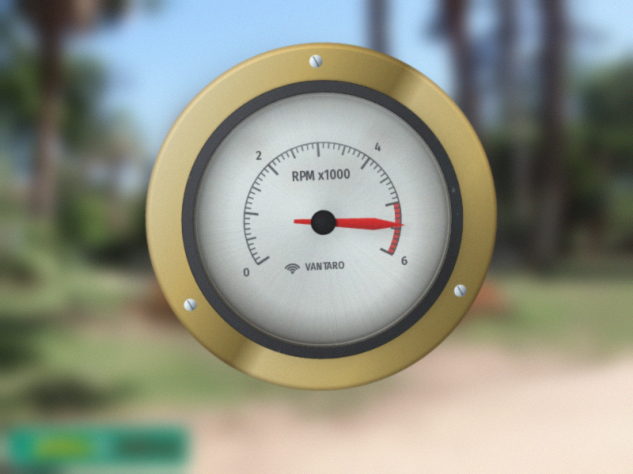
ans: 5400,rpm
